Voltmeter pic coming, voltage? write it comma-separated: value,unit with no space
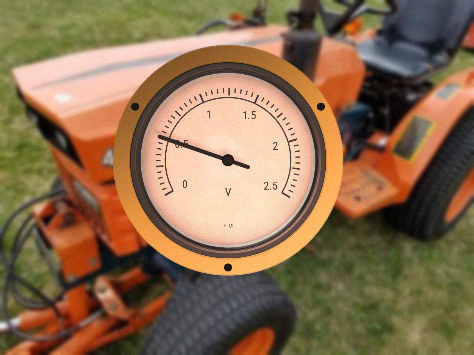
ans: 0.5,V
